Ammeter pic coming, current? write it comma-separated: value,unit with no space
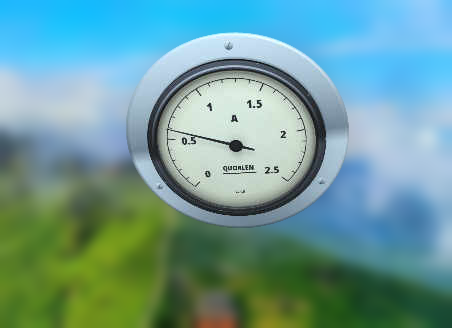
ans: 0.6,A
